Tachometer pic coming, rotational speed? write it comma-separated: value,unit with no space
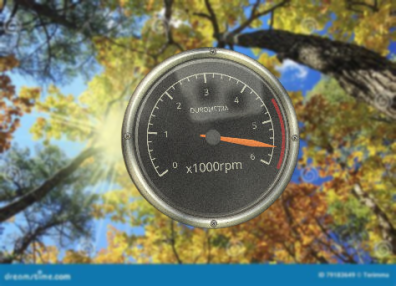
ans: 5600,rpm
